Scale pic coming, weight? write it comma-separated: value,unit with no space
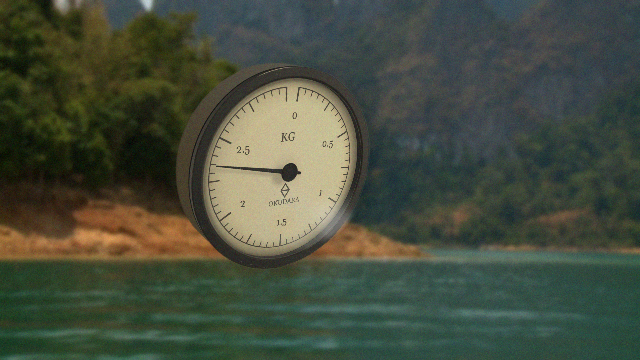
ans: 2.35,kg
